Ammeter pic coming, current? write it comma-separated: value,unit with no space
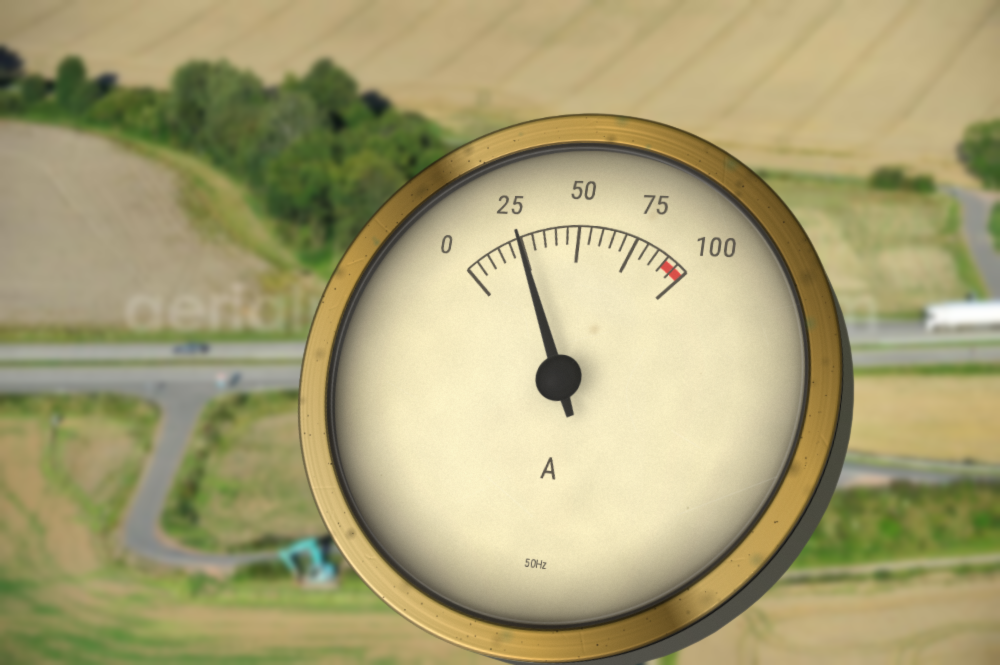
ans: 25,A
